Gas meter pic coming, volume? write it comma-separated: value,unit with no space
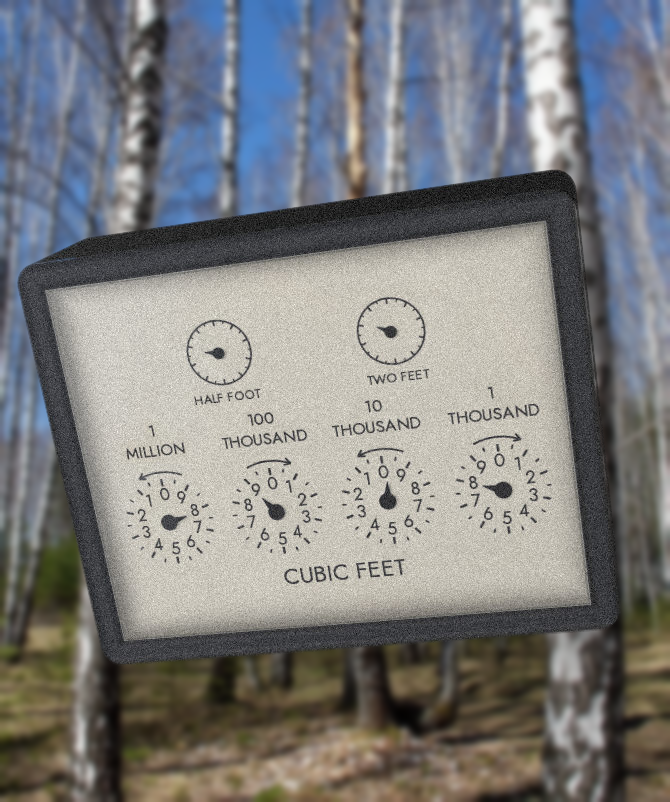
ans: 789800,ft³
